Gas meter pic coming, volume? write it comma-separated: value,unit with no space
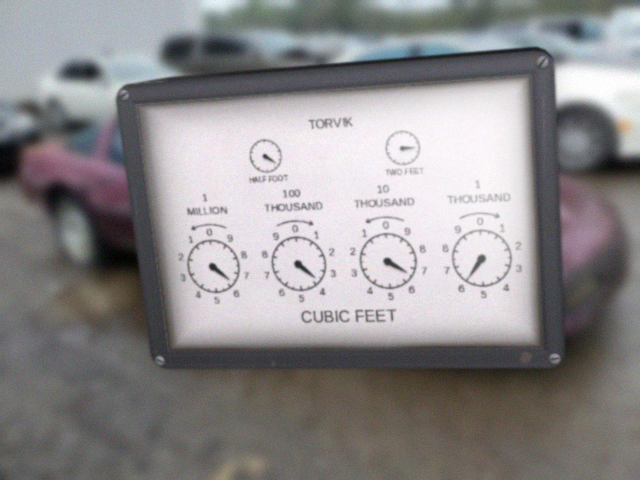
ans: 636600,ft³
